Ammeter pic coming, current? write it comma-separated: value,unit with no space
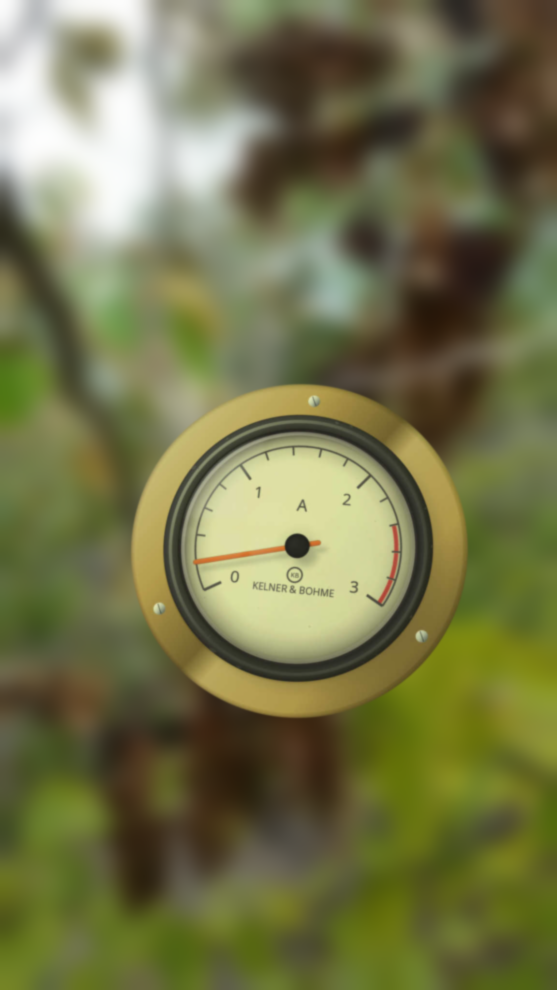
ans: 0.2,A
